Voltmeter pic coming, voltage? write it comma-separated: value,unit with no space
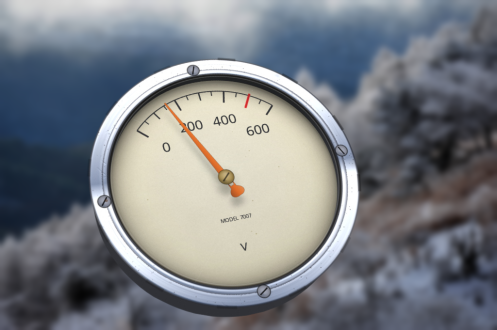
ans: 150,V
